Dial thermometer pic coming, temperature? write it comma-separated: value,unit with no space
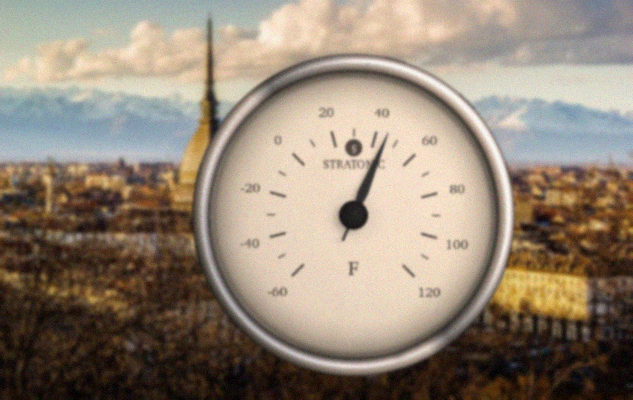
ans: 45,°F
